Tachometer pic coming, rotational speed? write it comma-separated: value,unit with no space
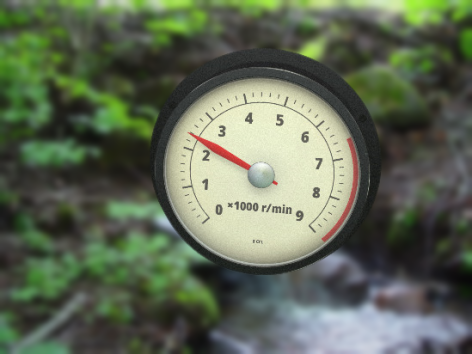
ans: 2400,rpm
